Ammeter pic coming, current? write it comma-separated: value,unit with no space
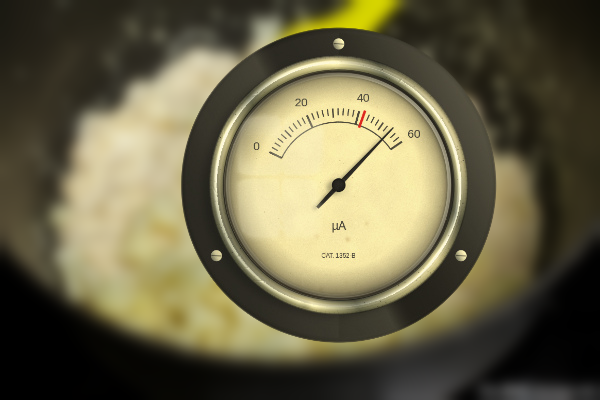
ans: 54,µA
